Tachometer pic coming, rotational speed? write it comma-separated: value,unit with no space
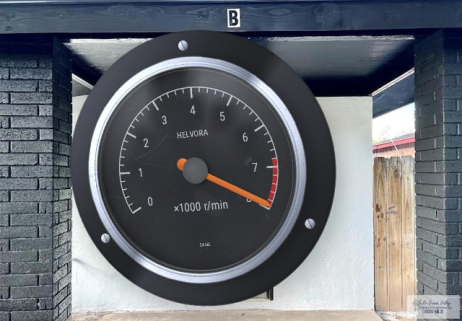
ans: 7900,rpm
